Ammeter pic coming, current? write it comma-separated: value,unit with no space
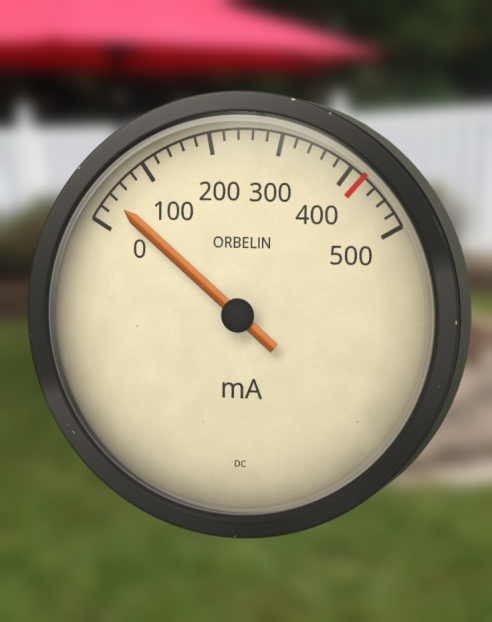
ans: 40,mA
